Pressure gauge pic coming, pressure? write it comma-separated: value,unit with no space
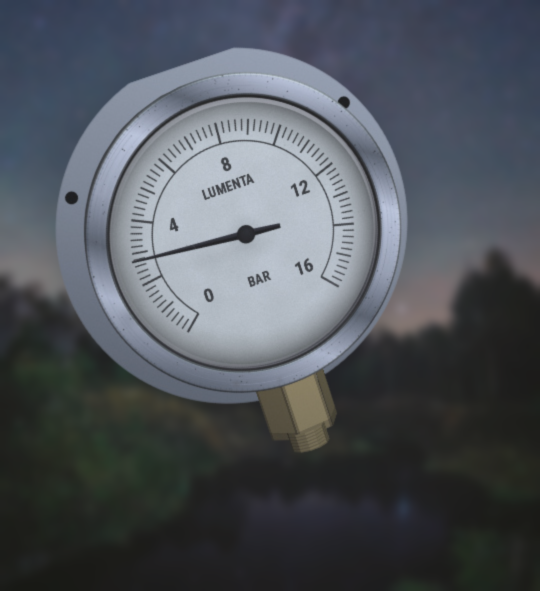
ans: 2.8,bar
